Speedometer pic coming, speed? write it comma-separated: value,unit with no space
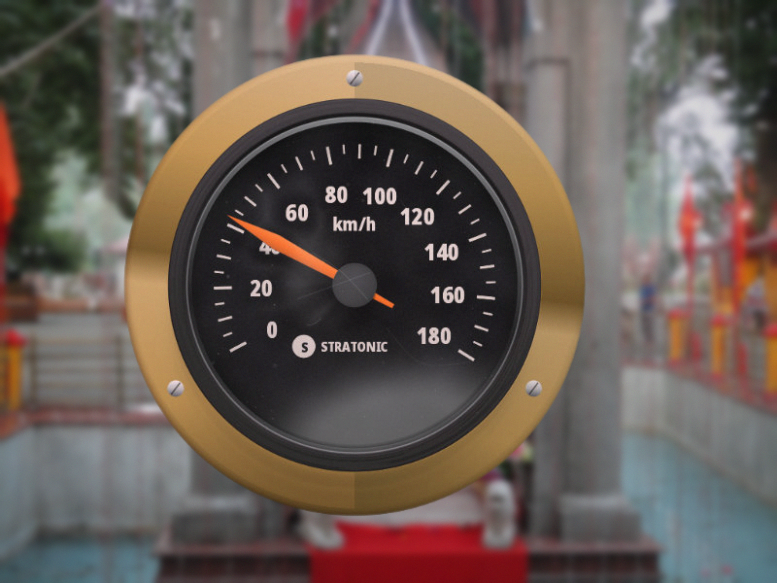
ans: 42.5,km/h
